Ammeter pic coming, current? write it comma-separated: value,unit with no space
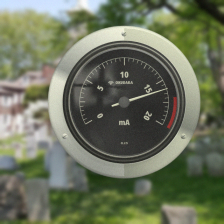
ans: 16,mA
